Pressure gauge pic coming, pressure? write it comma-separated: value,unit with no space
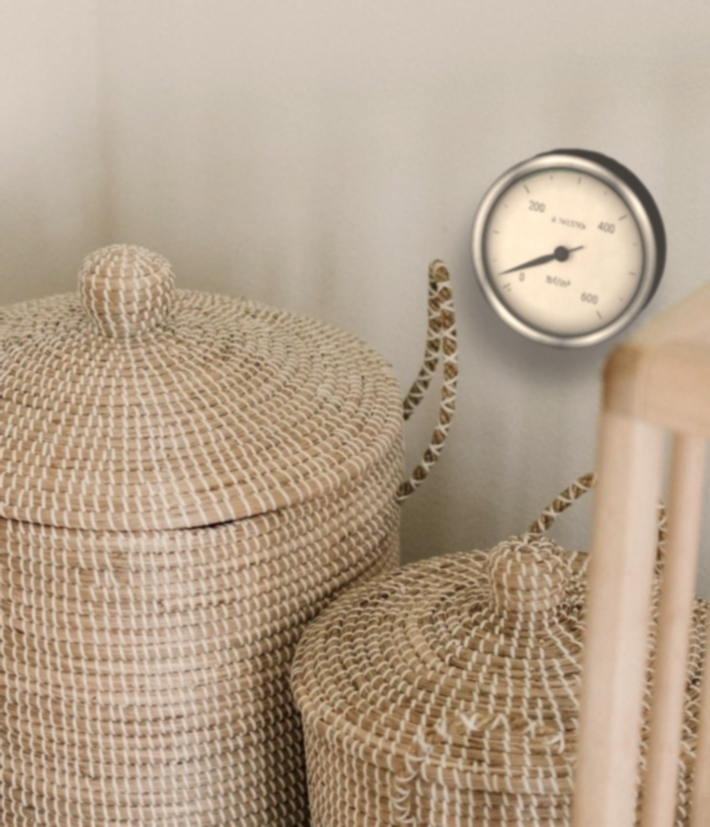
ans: 25,psi
